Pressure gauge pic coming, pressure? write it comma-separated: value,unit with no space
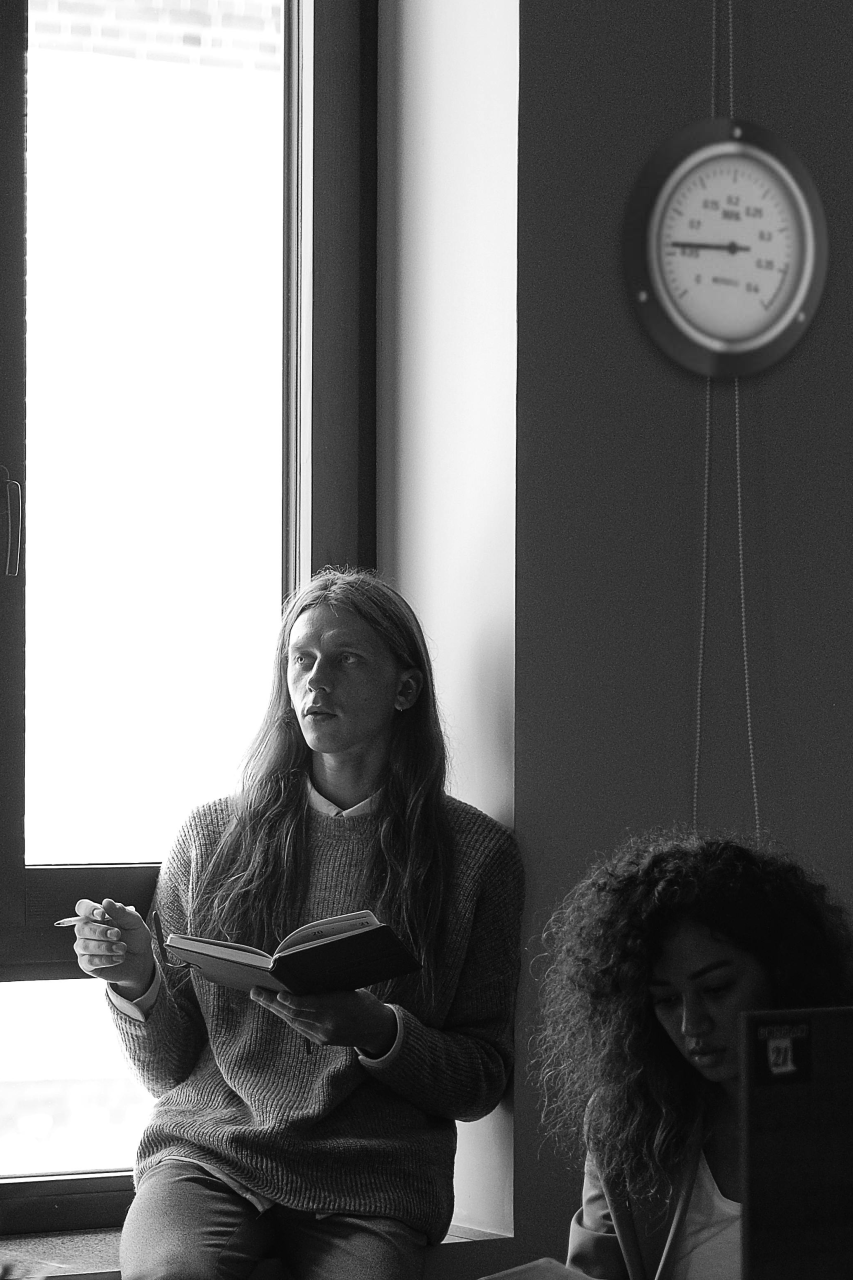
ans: 0.06,MPa
